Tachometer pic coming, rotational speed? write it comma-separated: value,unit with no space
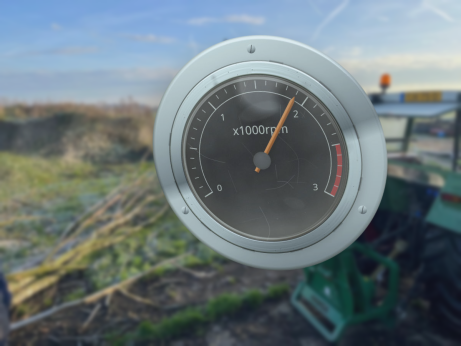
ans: 1900,rpm
